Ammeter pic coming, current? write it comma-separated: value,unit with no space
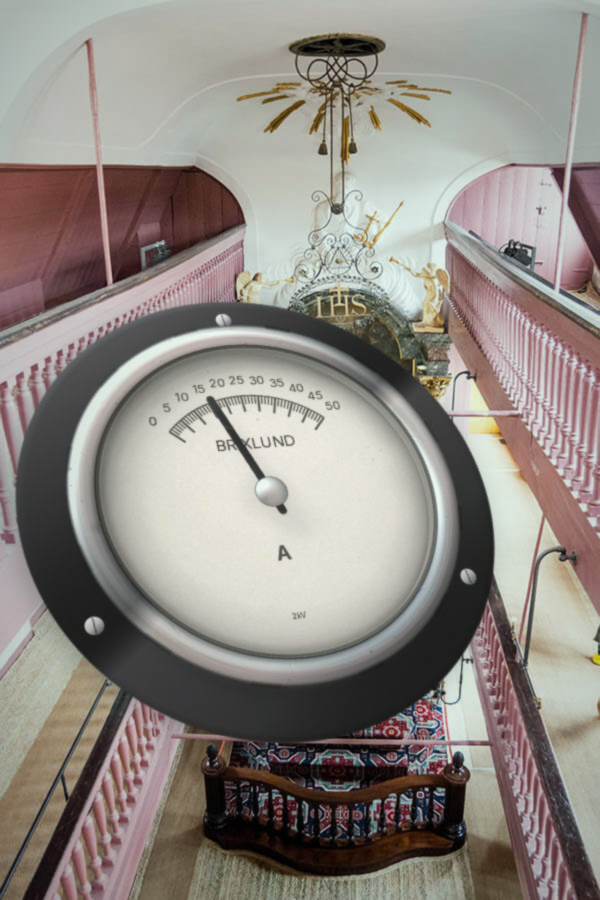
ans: 15,A
